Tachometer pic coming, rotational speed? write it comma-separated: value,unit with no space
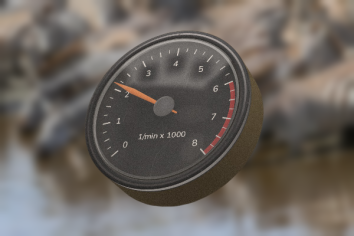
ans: 2125,rpm
